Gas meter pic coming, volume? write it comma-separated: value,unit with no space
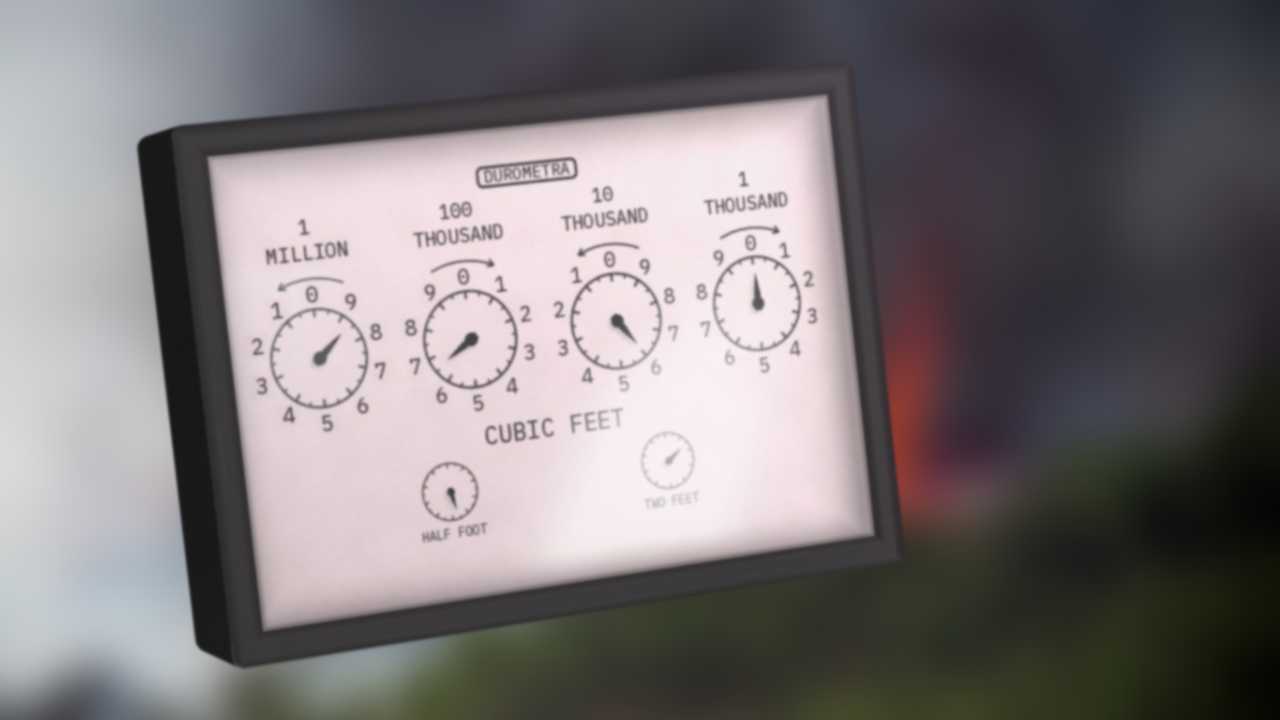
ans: 866000,ft³
